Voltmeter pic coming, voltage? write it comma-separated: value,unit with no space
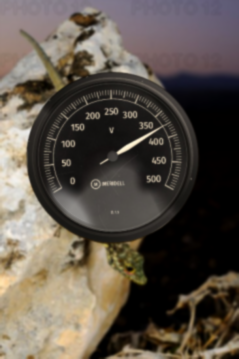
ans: 375,V
